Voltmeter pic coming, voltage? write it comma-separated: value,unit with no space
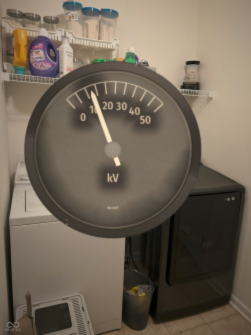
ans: 12.5,kV
